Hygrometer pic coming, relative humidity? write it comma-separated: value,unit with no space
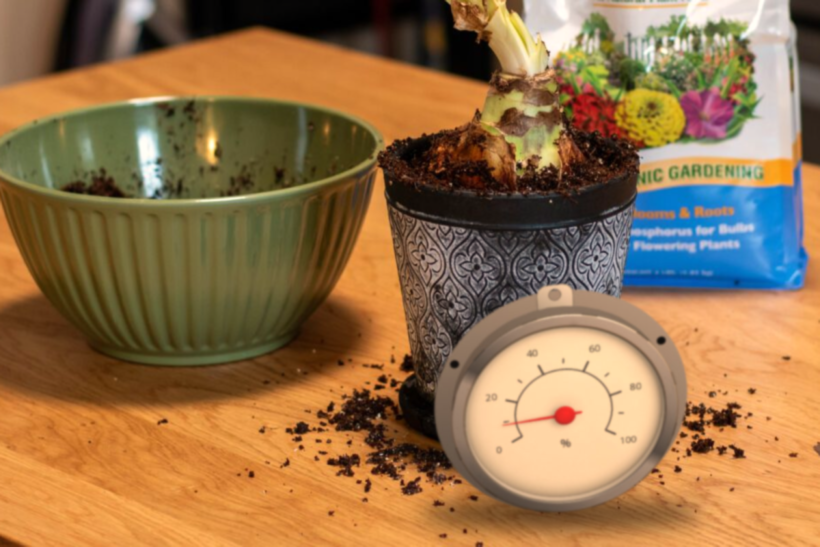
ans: 10,%
